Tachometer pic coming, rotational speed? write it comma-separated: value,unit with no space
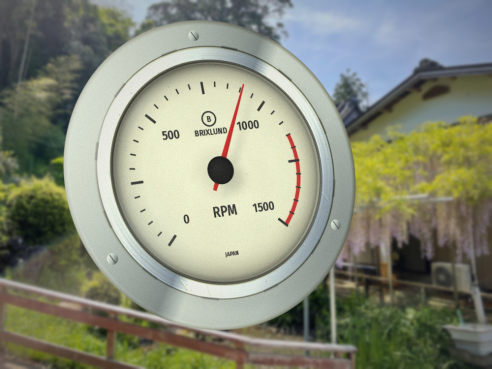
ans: 900,rpm
